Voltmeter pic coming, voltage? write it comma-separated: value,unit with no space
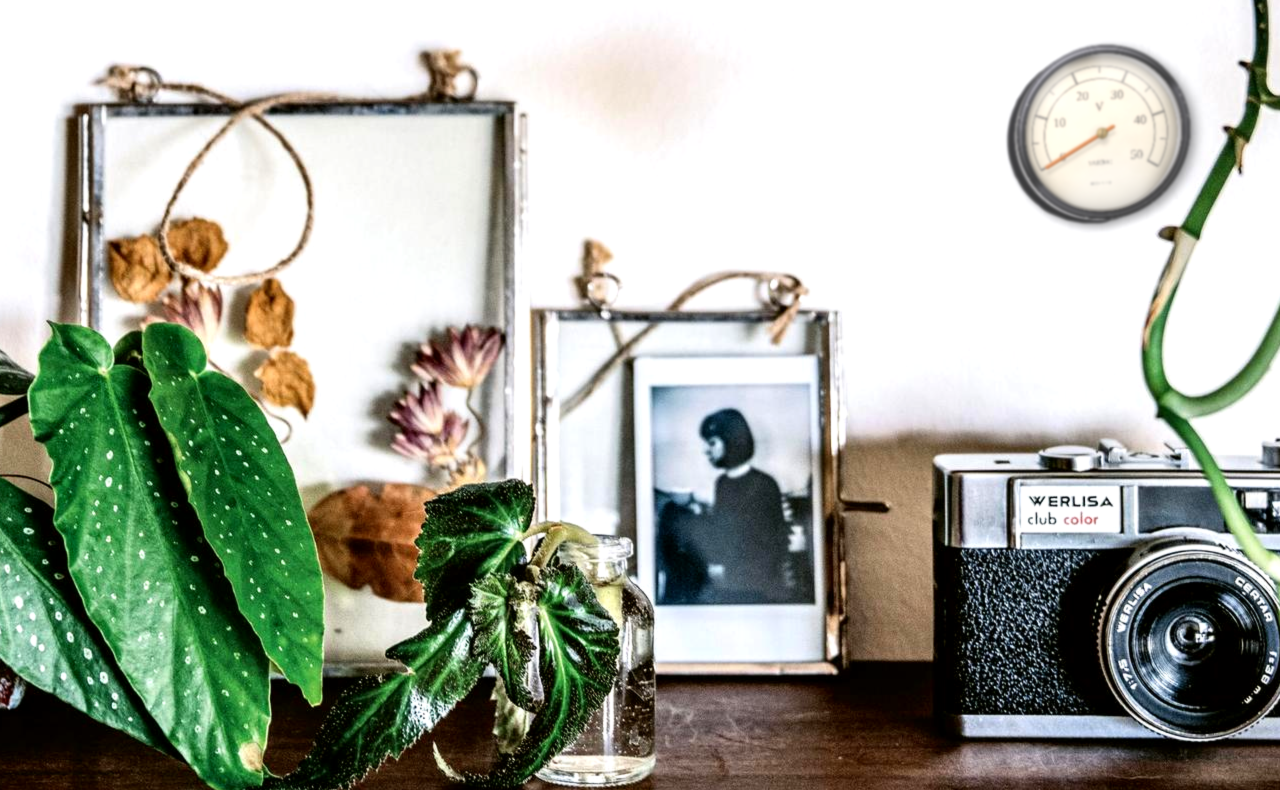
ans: 0,V
